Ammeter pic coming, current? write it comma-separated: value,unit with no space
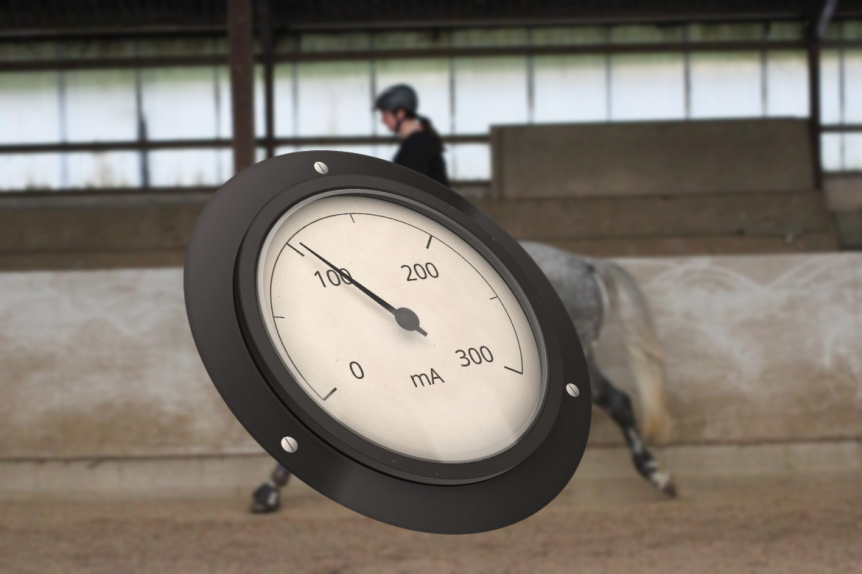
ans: 100,mA
